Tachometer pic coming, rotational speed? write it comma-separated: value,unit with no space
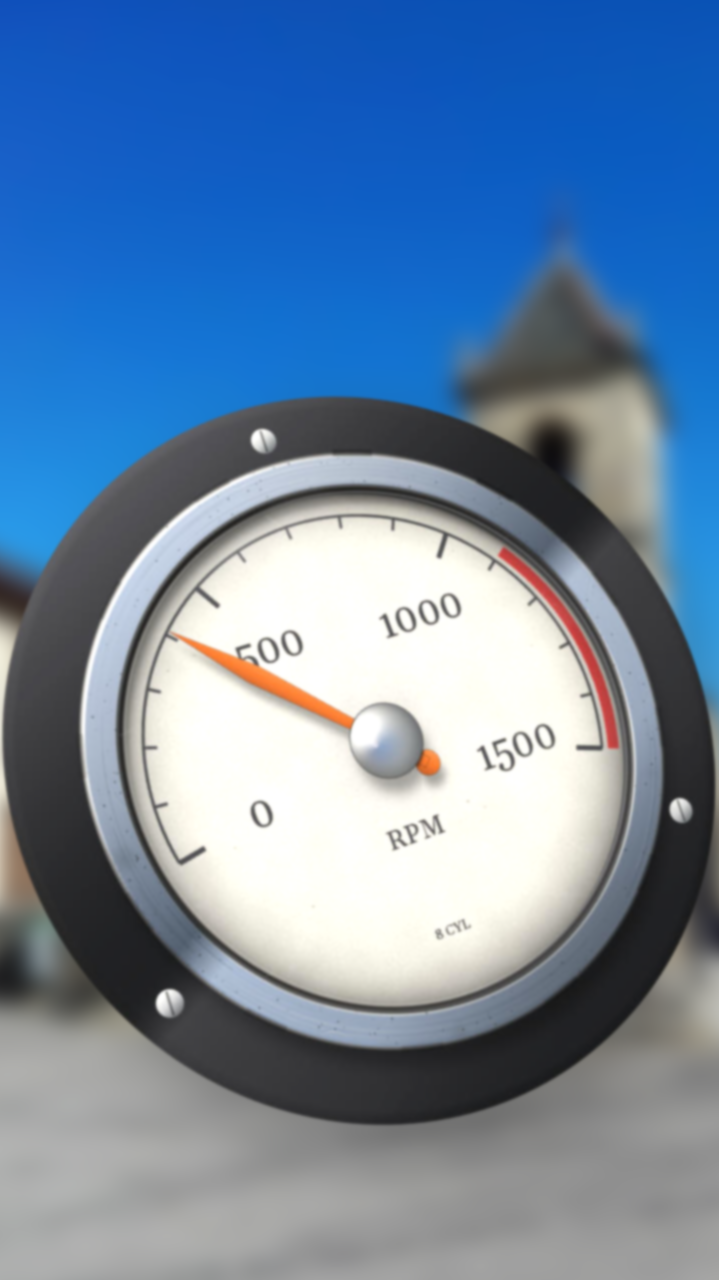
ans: 400,rpm
